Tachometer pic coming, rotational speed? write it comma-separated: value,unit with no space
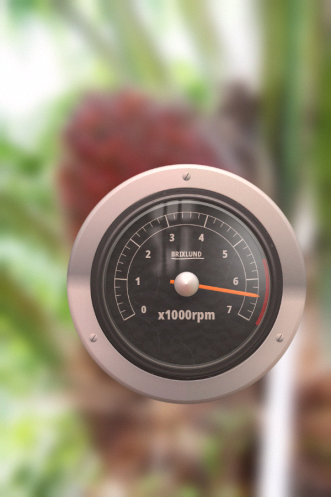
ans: 6400,rpm
